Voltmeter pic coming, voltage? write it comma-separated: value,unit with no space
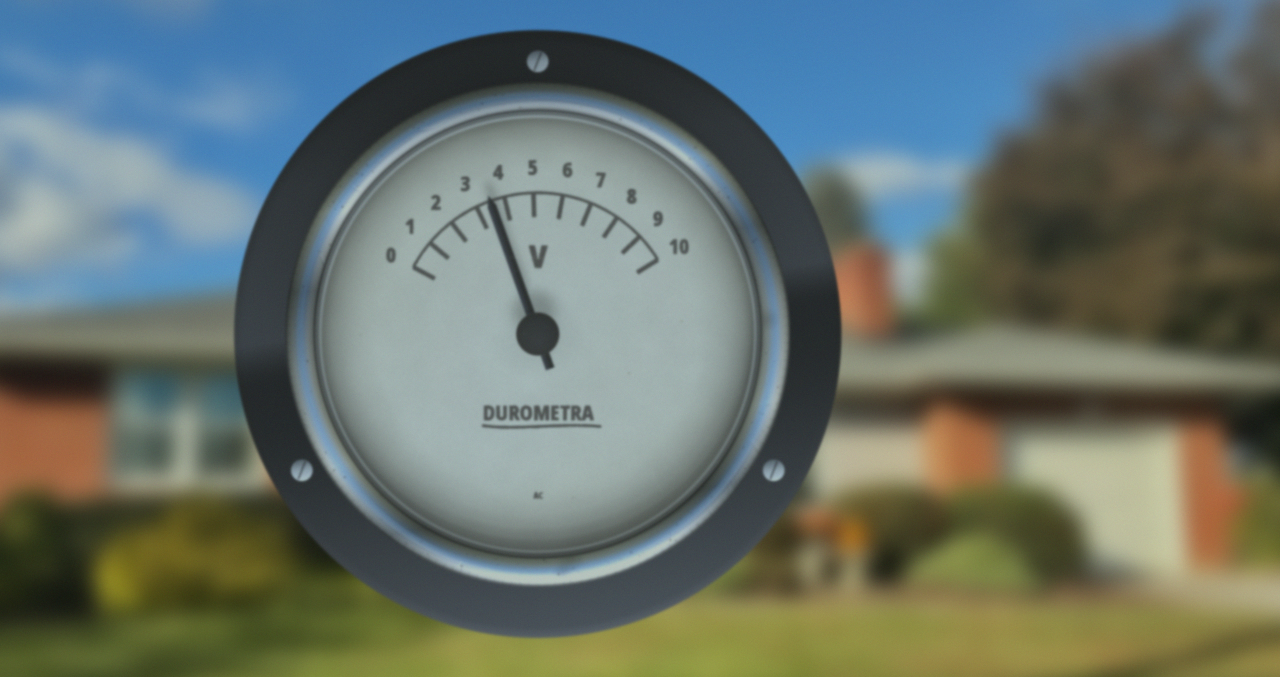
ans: 3.5,V
